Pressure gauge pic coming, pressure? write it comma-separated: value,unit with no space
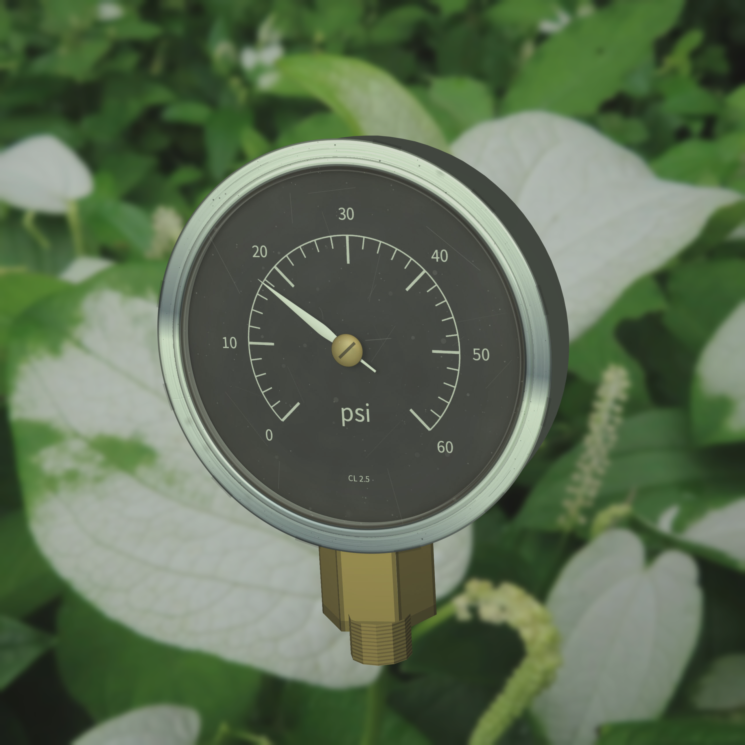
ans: 18,psi
